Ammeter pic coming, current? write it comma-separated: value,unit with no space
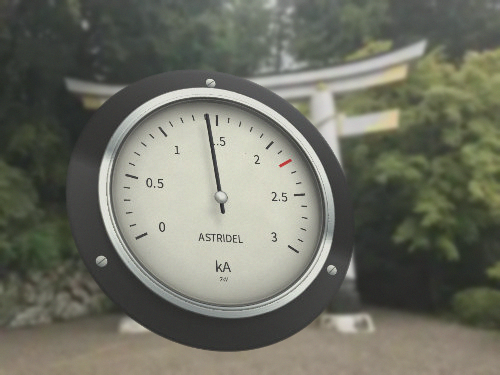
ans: 1.4,kA
